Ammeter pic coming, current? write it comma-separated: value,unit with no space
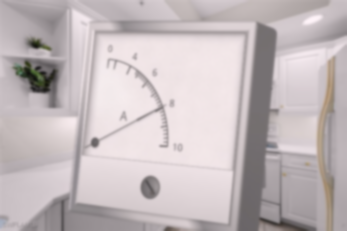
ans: 8,A
